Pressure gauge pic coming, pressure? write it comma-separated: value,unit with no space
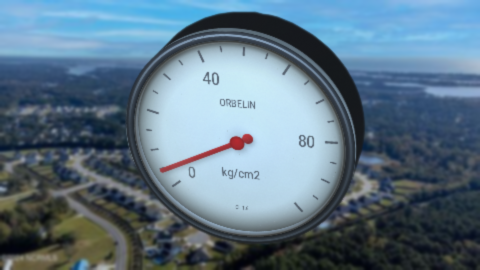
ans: 5,kg/cm²
